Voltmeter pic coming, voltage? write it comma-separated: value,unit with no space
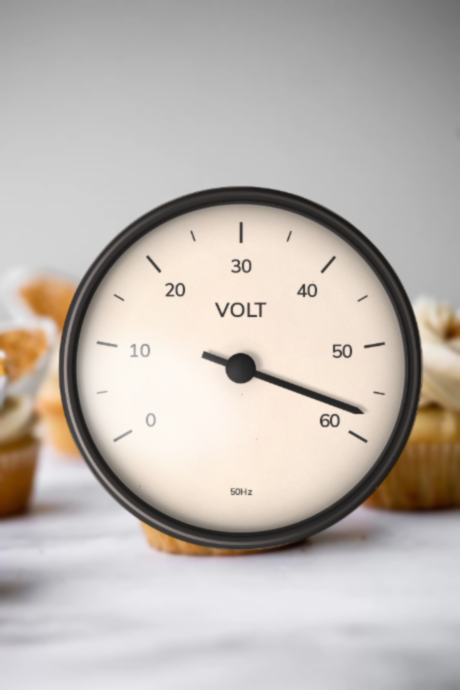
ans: 57.5,V
